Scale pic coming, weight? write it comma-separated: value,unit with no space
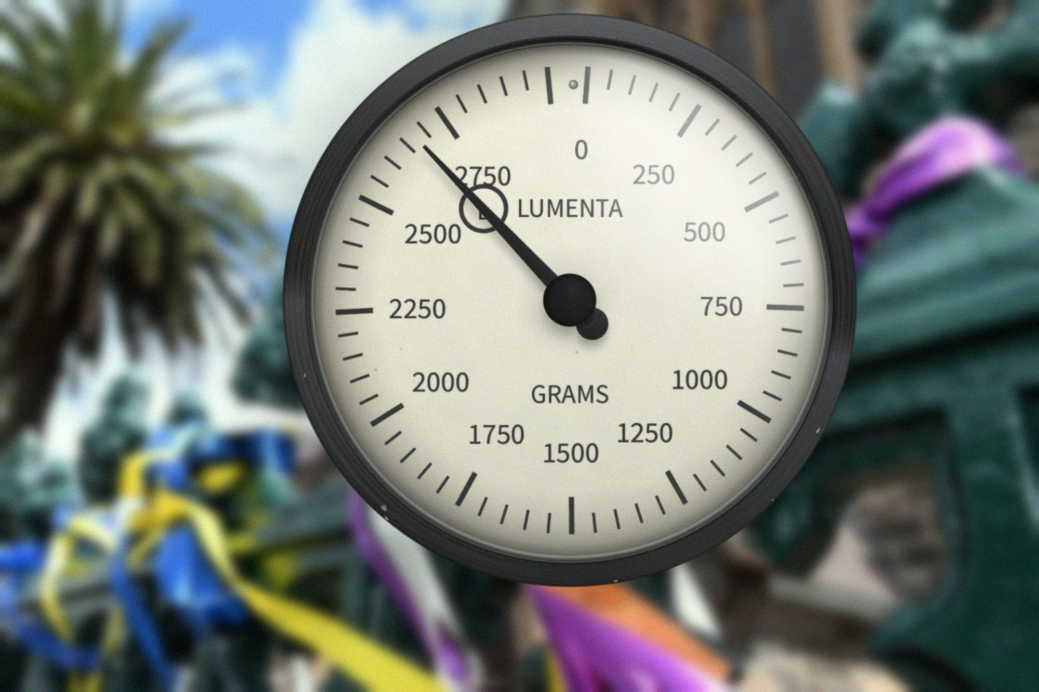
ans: 2675,g
